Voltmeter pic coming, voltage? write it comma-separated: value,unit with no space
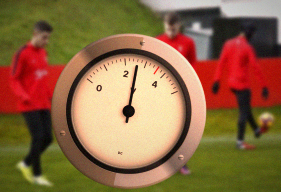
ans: 2.6,V
